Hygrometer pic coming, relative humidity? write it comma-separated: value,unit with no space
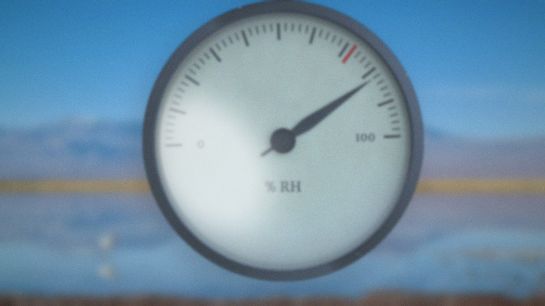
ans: 82,%
